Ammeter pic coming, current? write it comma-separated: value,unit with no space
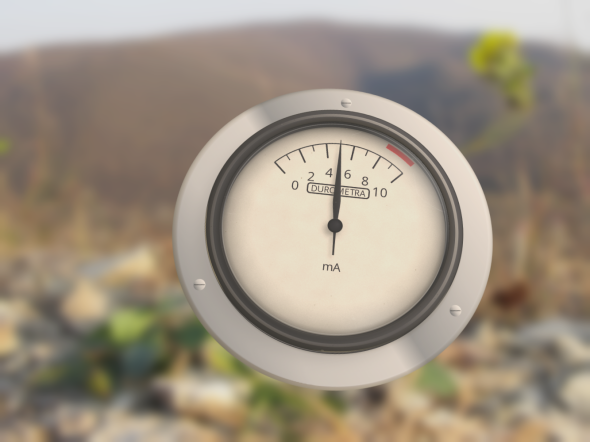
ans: 5,mA
